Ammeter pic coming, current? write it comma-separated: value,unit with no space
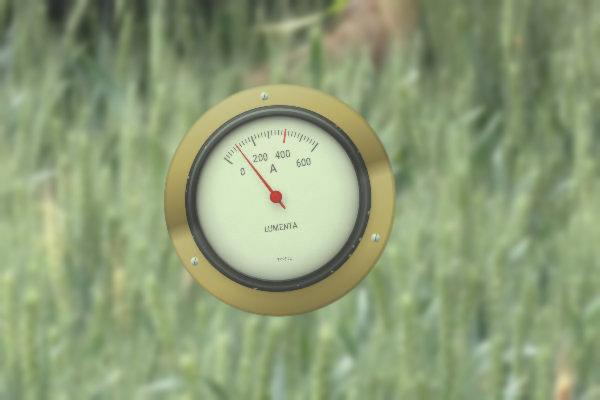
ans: 100,A
